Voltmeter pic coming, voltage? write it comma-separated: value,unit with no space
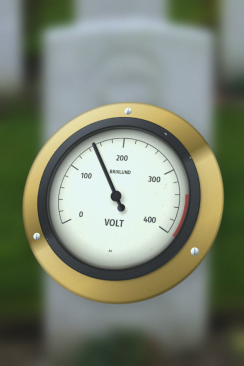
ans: 150,V
